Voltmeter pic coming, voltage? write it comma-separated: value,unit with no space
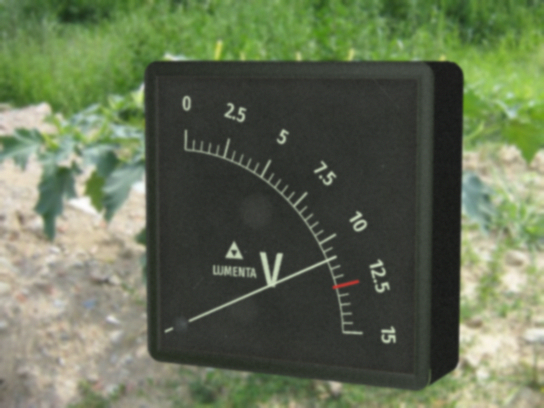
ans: 11,V
